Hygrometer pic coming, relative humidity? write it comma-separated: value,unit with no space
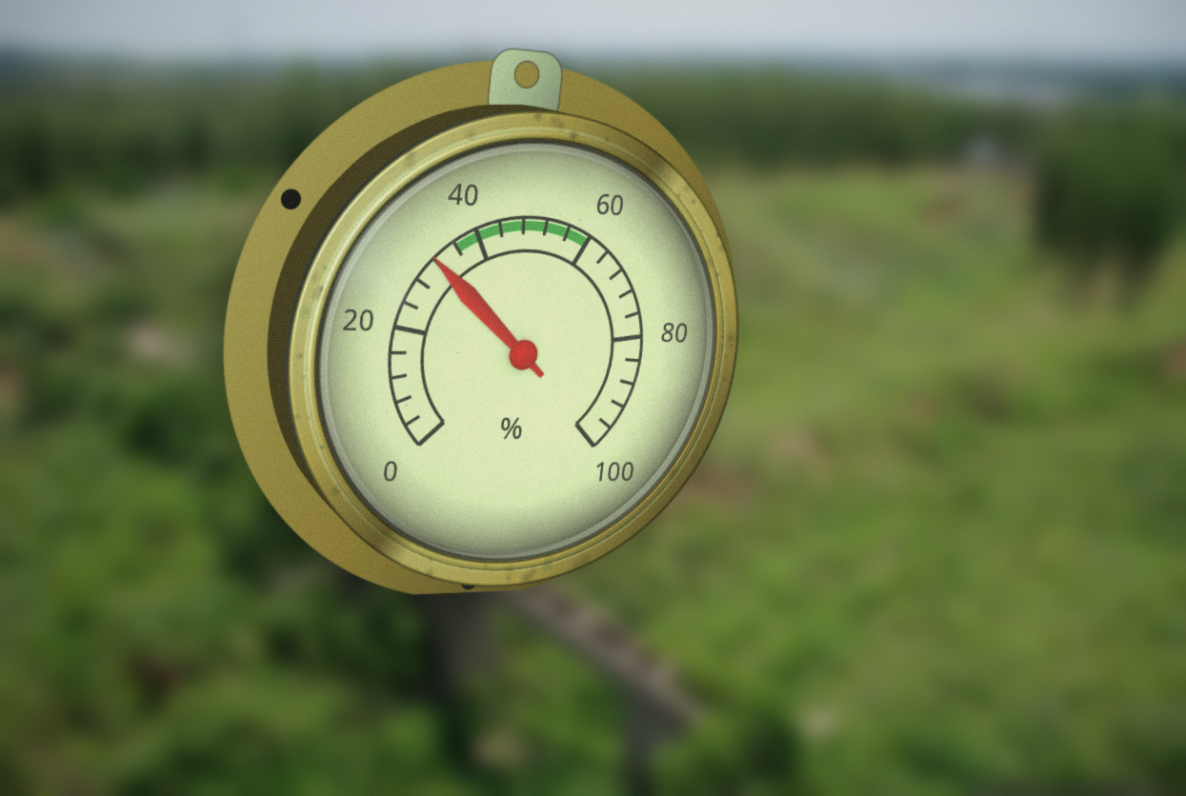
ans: 32,%
